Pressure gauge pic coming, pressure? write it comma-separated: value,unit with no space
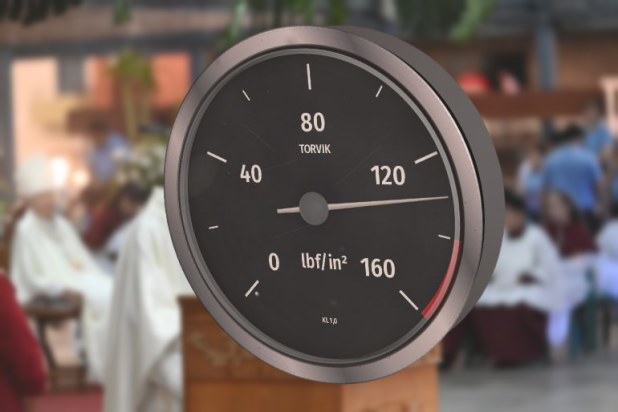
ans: 130,psi
